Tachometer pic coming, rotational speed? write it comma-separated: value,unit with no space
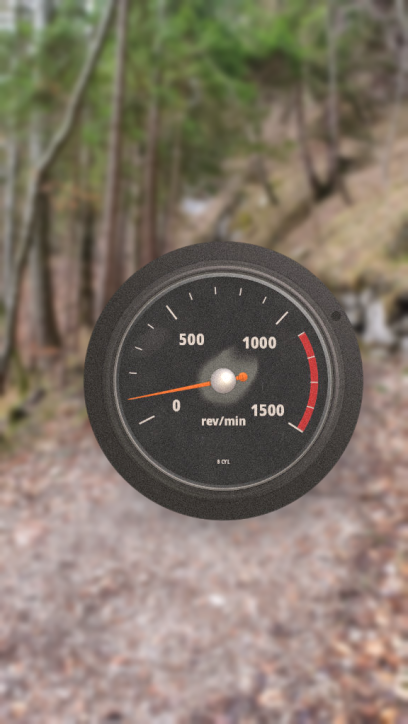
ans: 100,rpm
